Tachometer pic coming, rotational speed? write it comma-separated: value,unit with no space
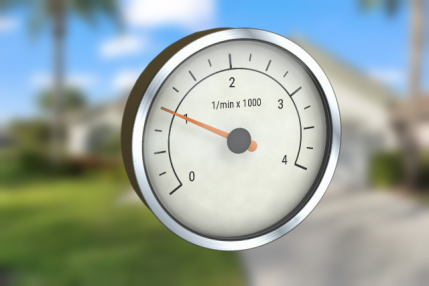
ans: 1000,rpm
